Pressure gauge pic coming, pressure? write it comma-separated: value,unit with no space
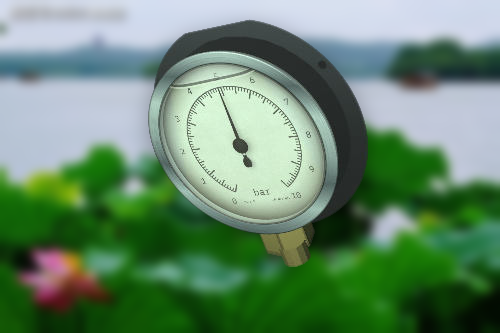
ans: 5,bar
